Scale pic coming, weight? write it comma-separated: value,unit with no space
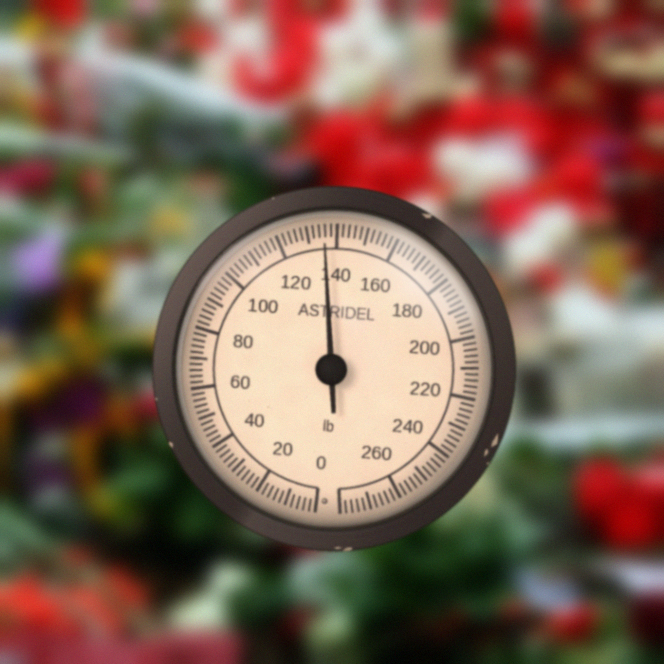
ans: 136,lb
